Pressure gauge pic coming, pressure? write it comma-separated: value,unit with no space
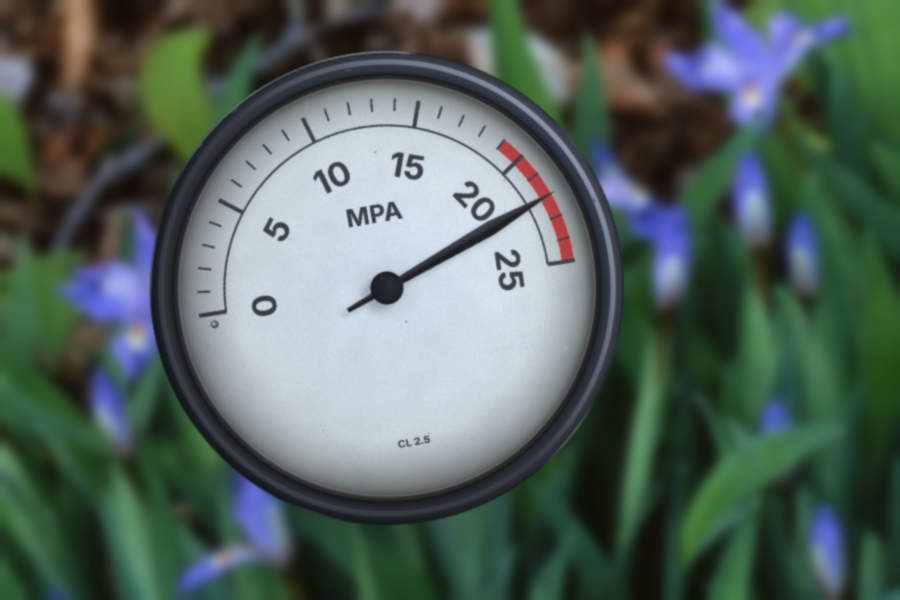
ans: 22,MPa
